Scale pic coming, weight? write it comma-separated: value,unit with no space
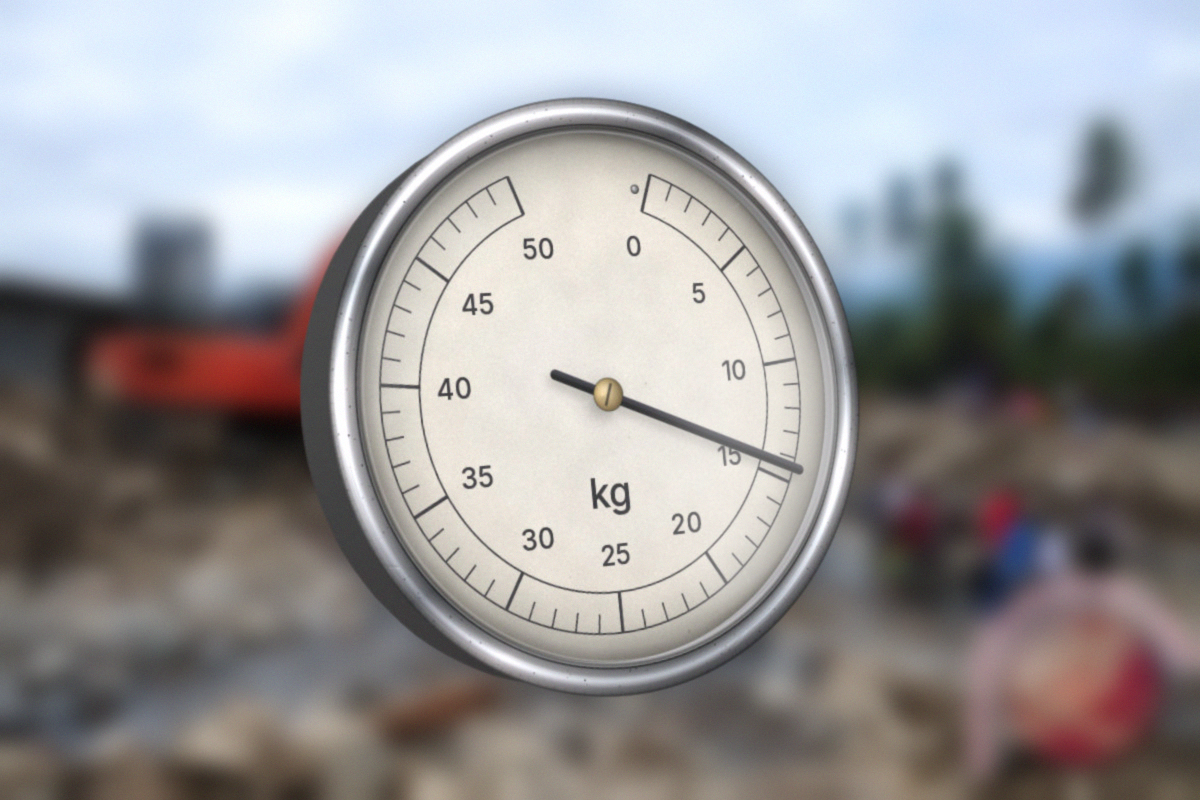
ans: 14.5,kg
